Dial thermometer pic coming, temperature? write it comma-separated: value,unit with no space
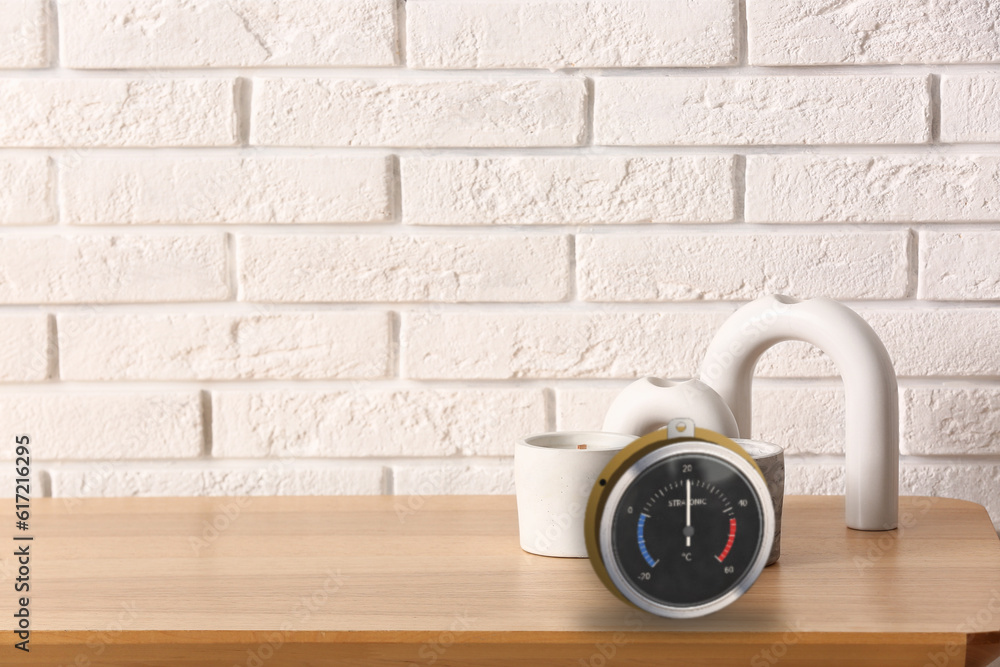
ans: 20,°C
